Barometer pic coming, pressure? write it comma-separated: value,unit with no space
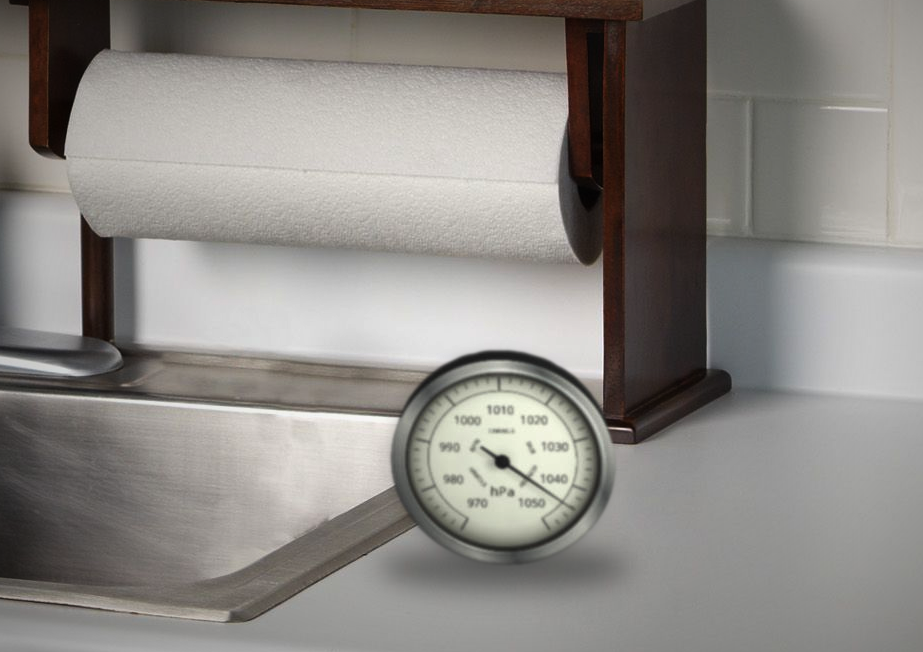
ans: 1044,hPa
